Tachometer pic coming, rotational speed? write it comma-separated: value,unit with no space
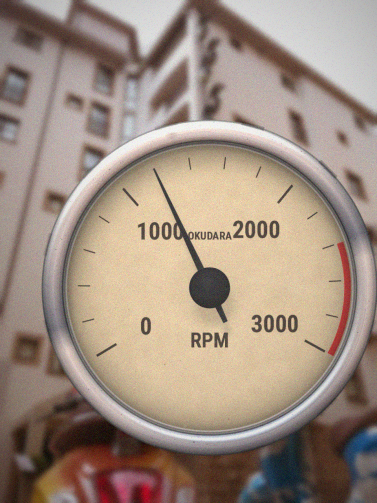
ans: 1200,rpm
